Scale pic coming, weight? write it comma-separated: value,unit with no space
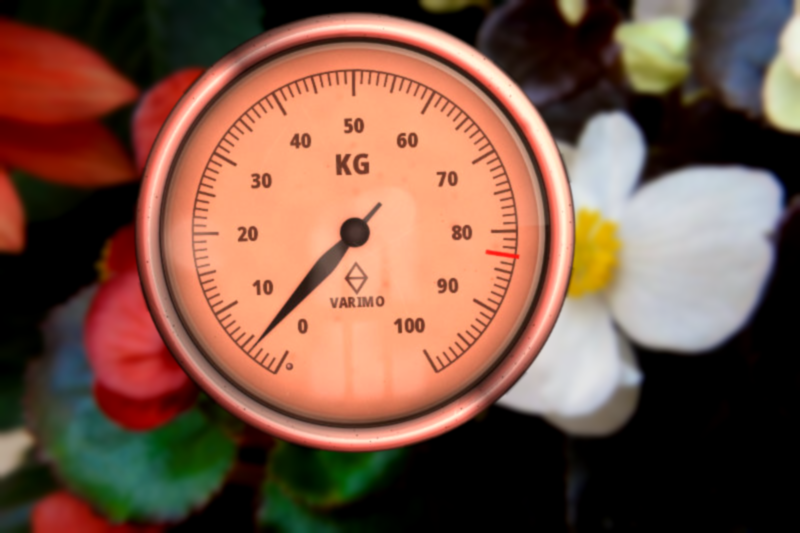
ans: 4,kg
